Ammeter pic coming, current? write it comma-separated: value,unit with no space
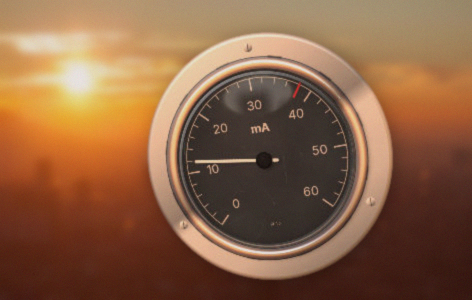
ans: 12,mA
